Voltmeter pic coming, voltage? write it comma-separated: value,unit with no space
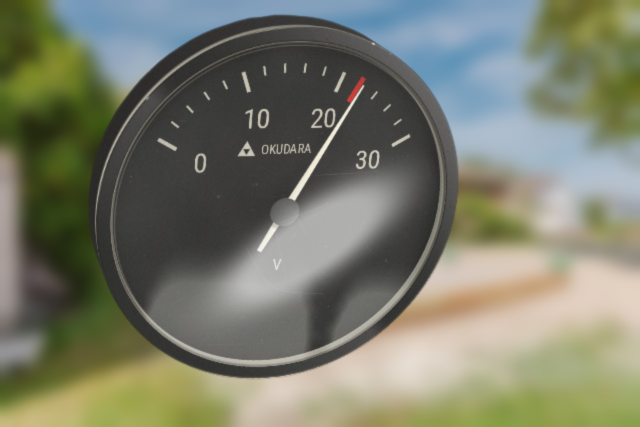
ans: 22,V
